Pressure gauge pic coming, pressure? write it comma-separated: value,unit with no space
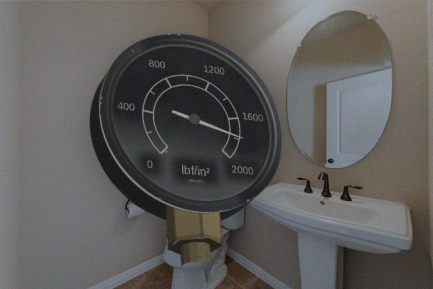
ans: 1800,psi
